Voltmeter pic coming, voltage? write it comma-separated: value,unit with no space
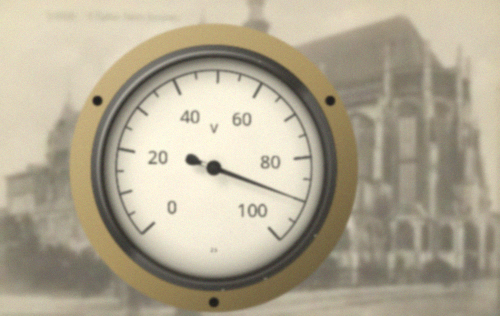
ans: 90,V
